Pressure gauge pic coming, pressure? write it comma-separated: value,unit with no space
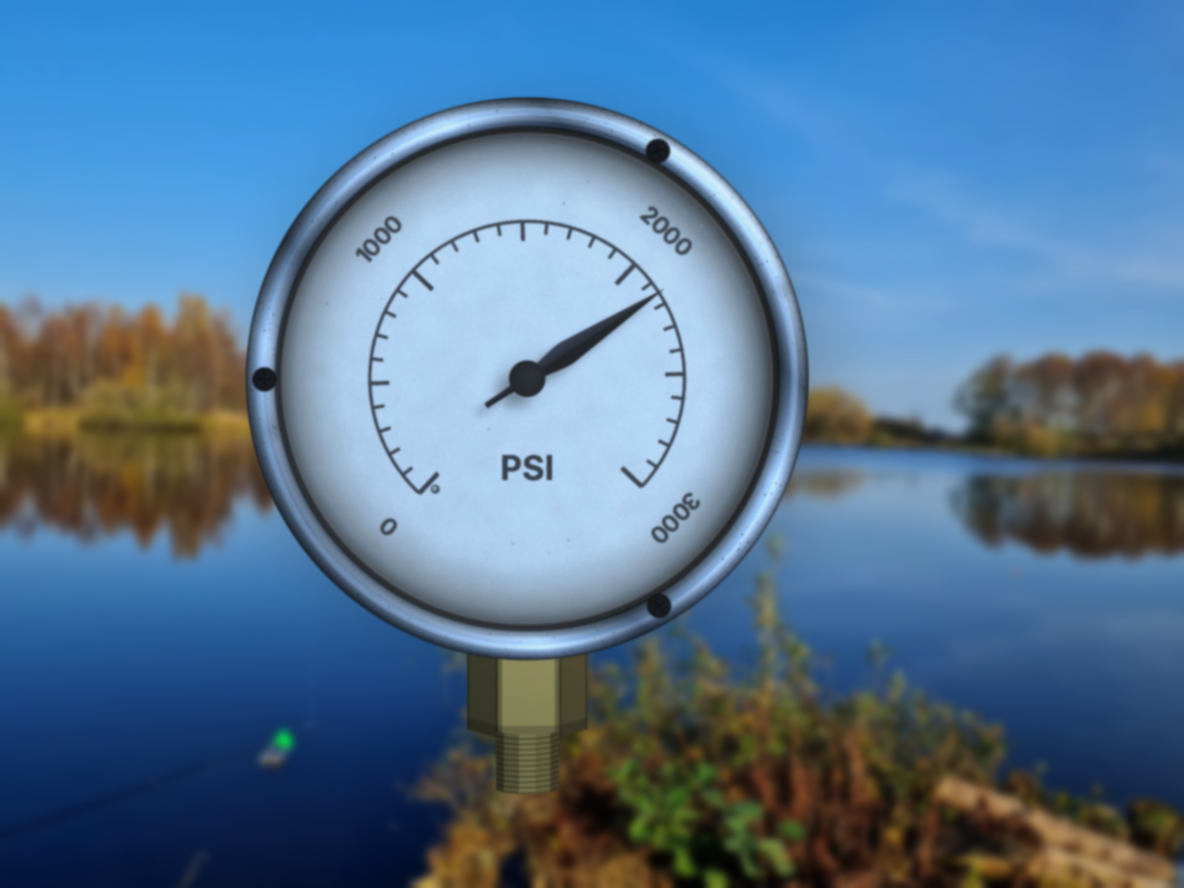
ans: 2150,psi
